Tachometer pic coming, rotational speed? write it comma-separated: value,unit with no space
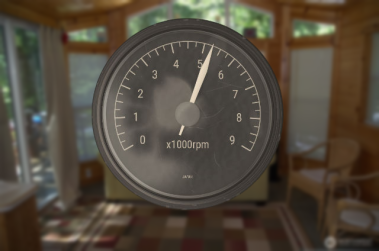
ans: 5250,rpm
